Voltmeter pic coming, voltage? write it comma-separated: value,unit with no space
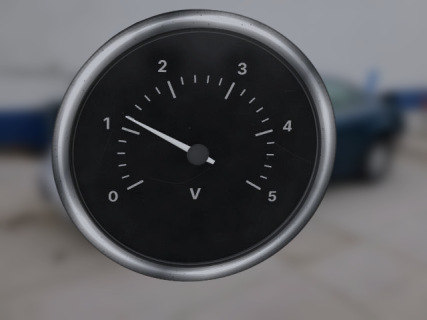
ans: 1.2,V
